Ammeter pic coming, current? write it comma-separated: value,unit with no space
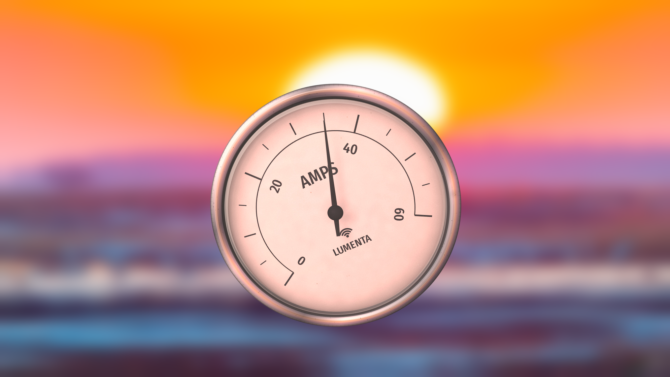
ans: 35,A
